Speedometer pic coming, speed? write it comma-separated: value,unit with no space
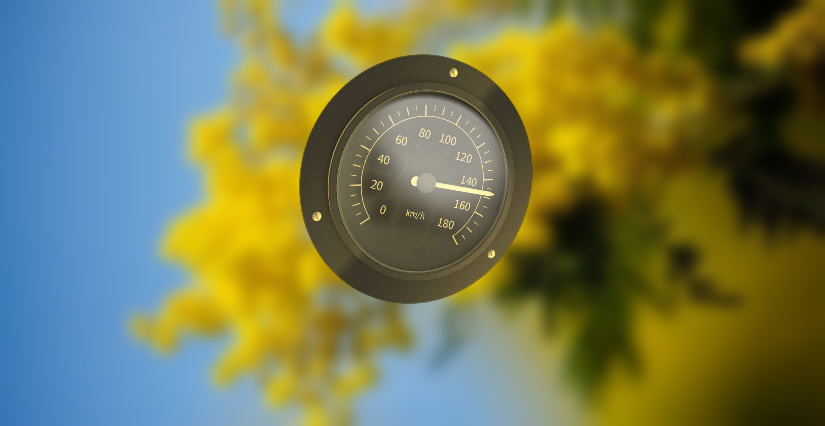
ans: 147.5,km/h
